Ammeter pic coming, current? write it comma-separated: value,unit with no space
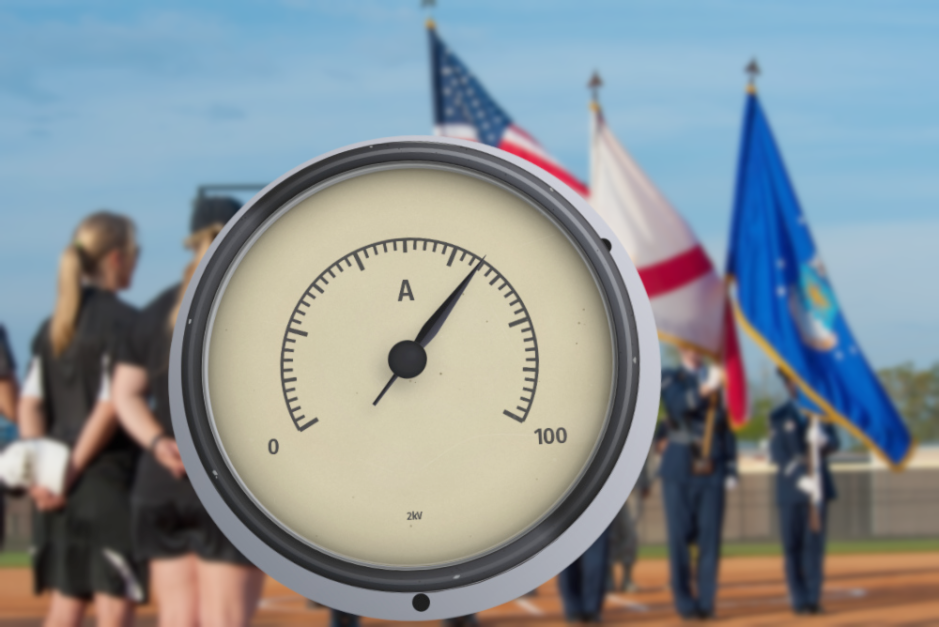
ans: 66,A
